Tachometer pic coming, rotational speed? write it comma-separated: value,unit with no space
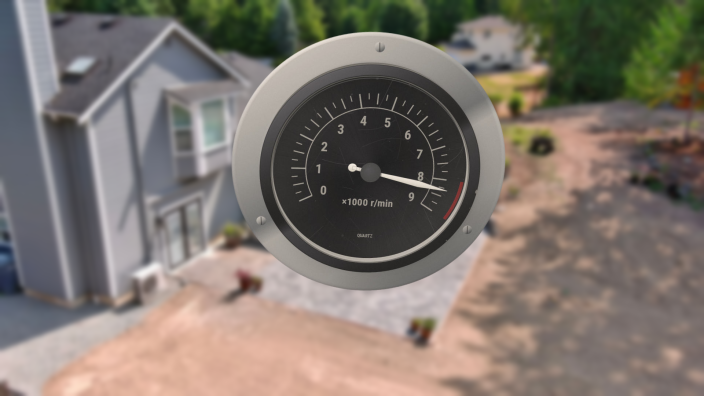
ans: 8250,rpm
